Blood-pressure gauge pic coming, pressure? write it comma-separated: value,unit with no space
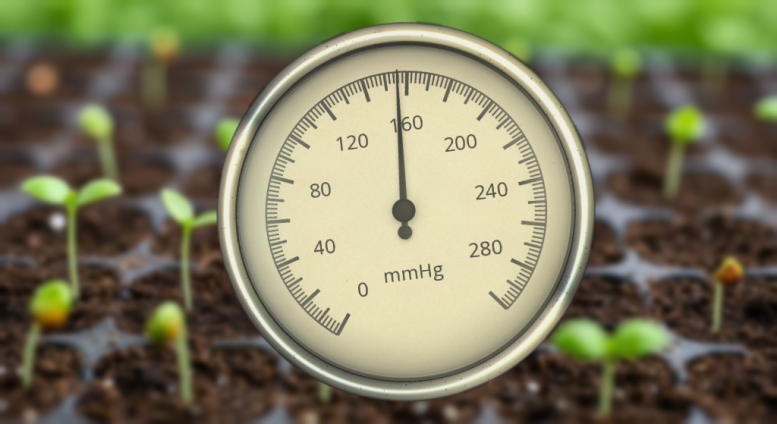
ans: 156,mmHg
